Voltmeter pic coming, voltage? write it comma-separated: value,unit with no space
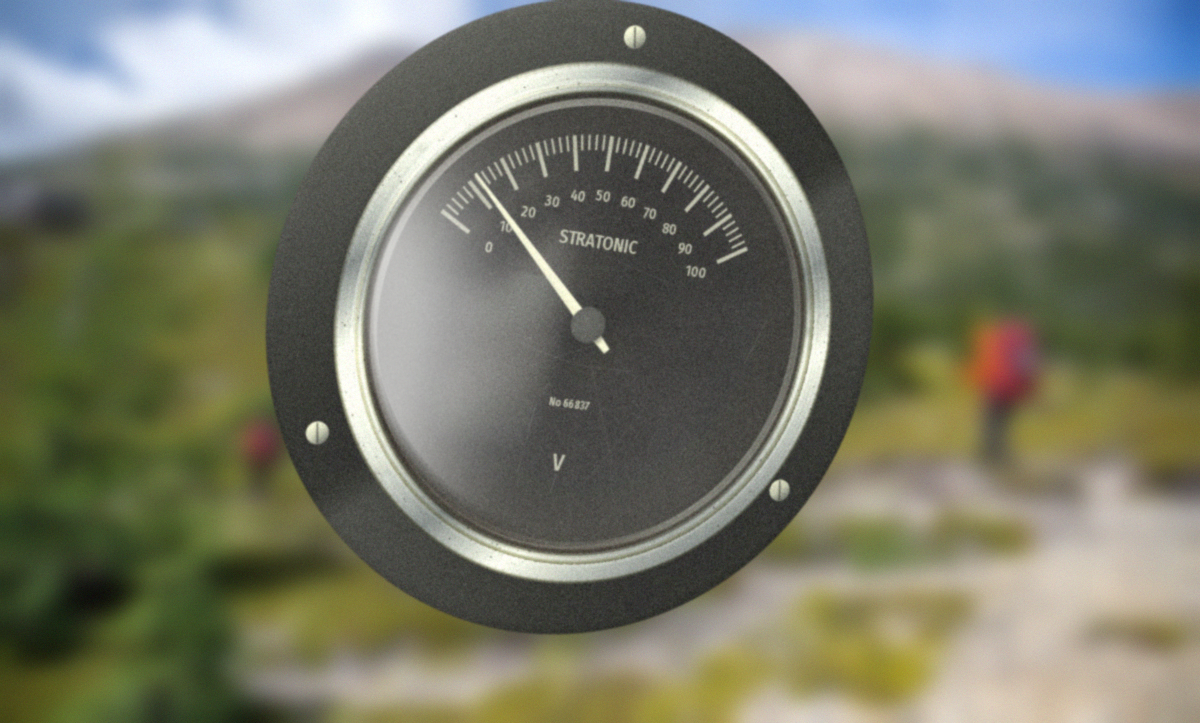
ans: 12,V
